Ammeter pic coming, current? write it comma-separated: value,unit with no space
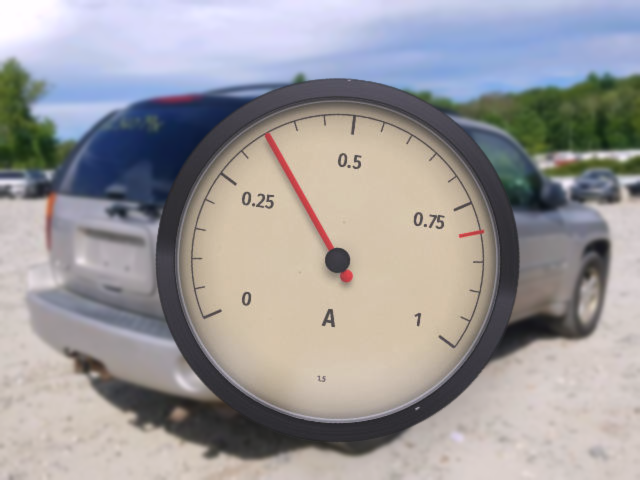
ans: 0.35,A
